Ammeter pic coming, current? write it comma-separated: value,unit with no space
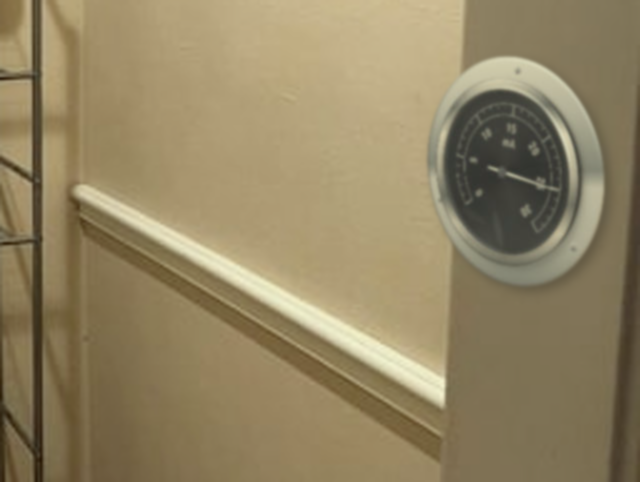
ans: 25,mA
